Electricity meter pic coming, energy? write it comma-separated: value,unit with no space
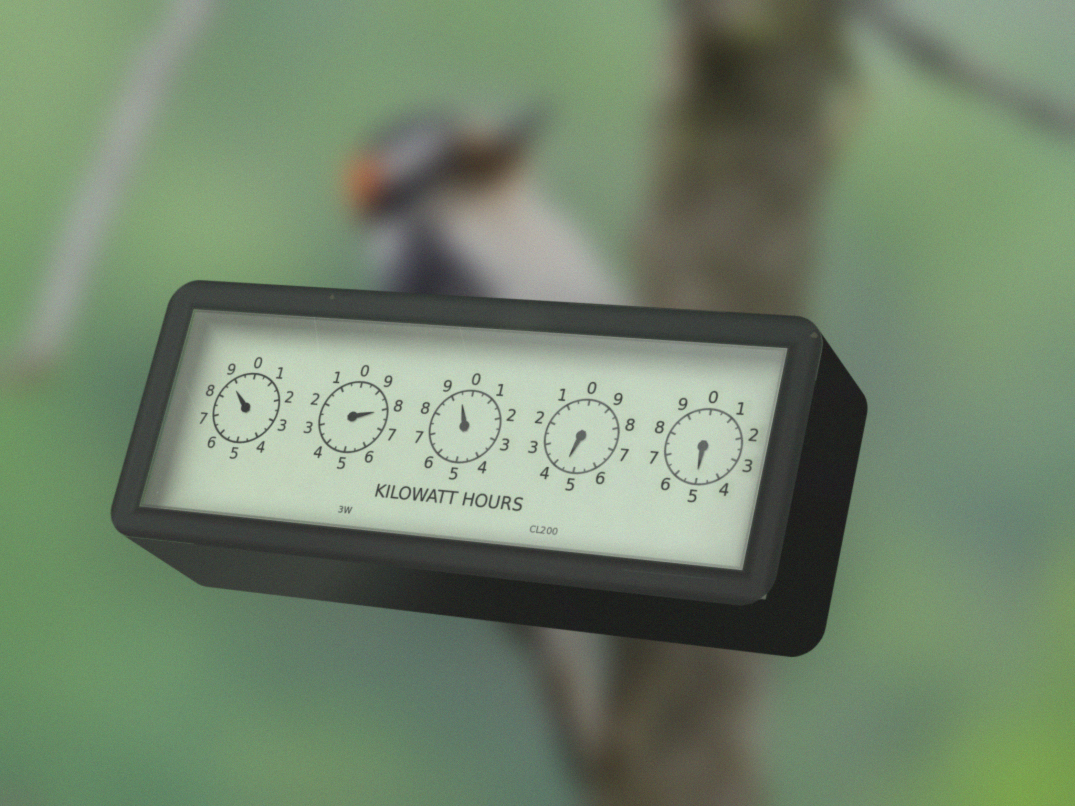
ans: 87945,kWh
